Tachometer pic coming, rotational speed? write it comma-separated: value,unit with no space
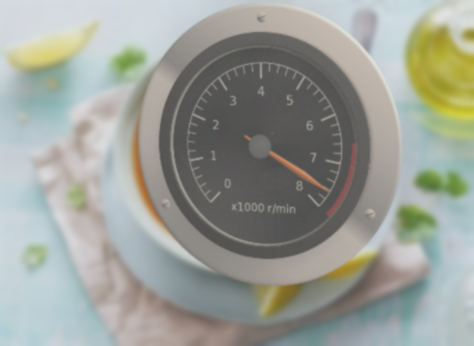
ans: 7600,rpm
